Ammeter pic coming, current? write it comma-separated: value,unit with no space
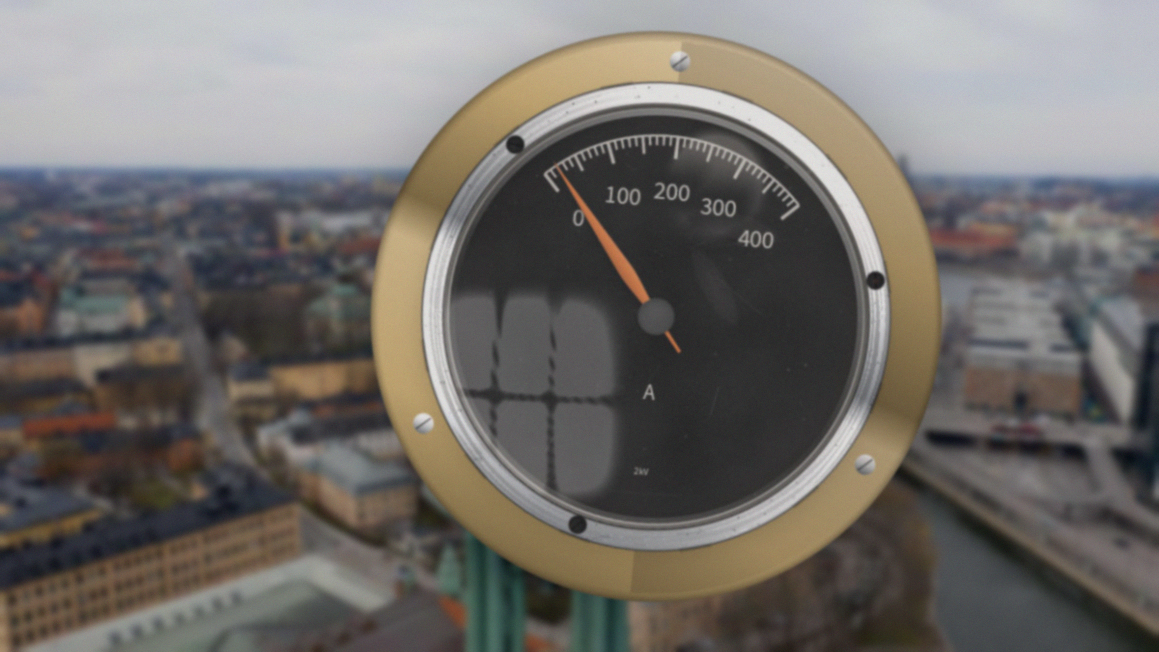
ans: 20,A
